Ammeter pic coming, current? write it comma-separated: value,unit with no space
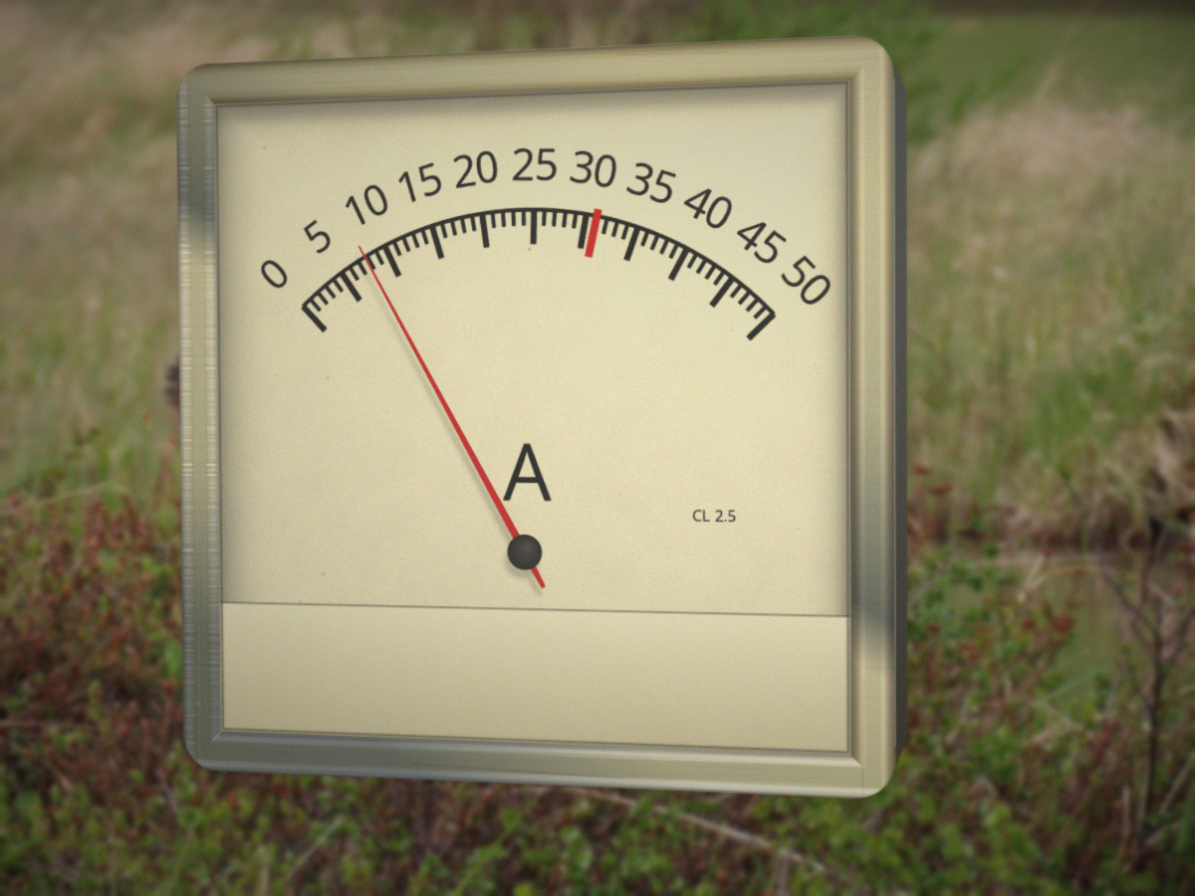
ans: 8,A
